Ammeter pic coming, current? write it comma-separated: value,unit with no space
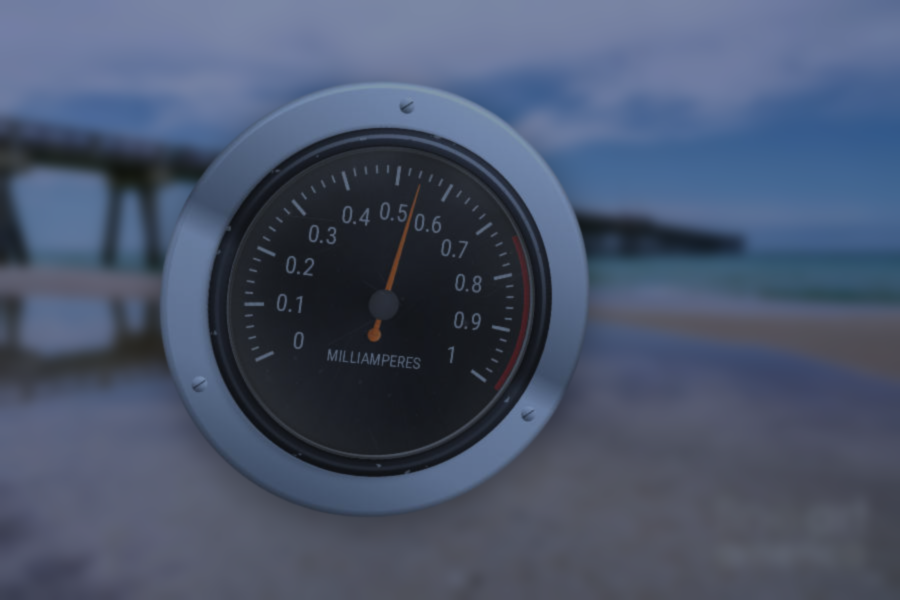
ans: 0.54,mA
